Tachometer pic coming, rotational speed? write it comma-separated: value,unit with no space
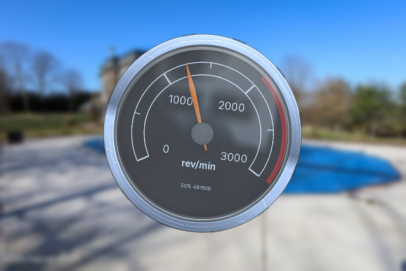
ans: 1250,rpm
